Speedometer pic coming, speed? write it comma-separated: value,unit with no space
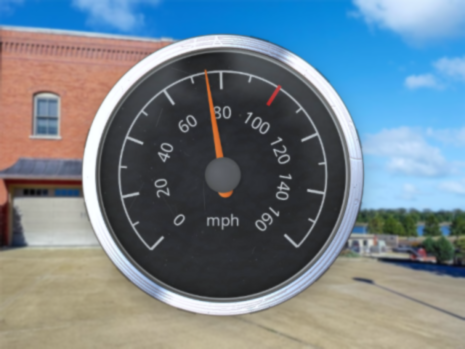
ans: 75,mph
